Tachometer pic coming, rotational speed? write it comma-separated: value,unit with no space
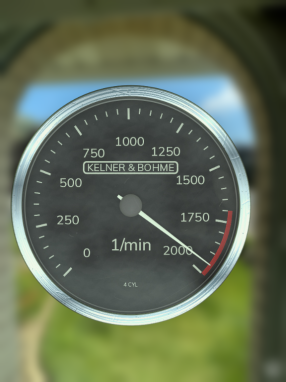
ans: 1950,rpm
